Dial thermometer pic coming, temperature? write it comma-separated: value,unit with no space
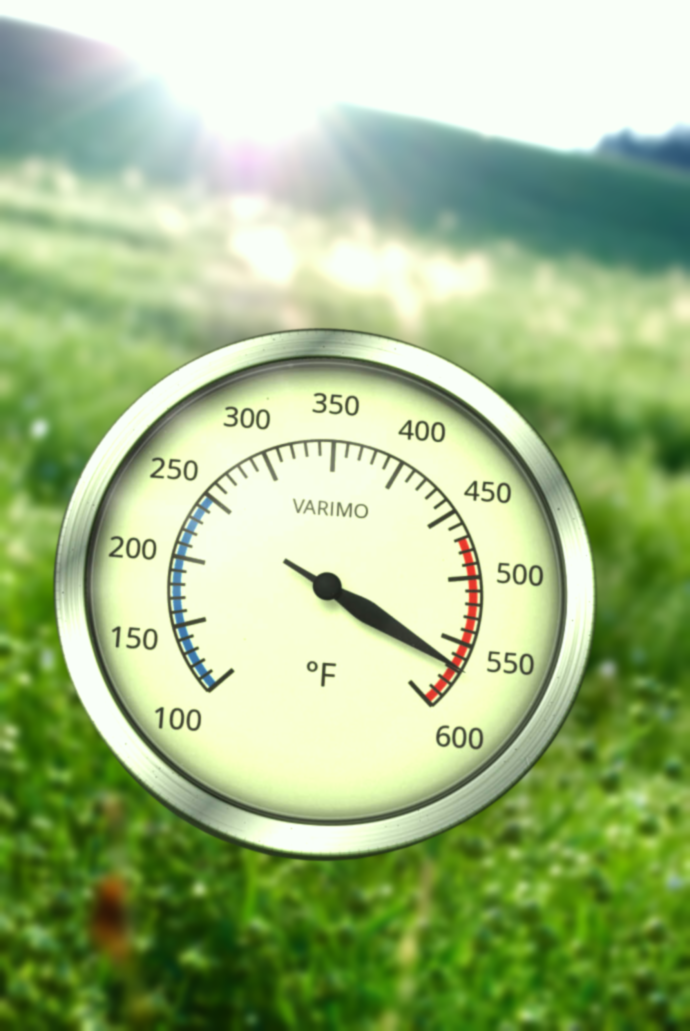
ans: 570,°F
